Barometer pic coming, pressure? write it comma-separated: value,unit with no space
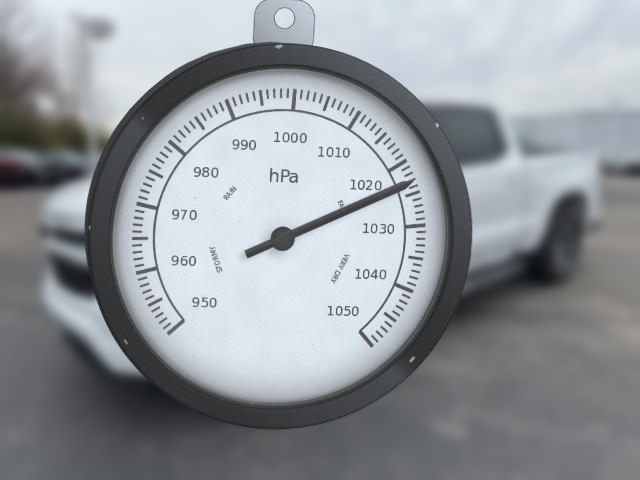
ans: 1023,hPa
